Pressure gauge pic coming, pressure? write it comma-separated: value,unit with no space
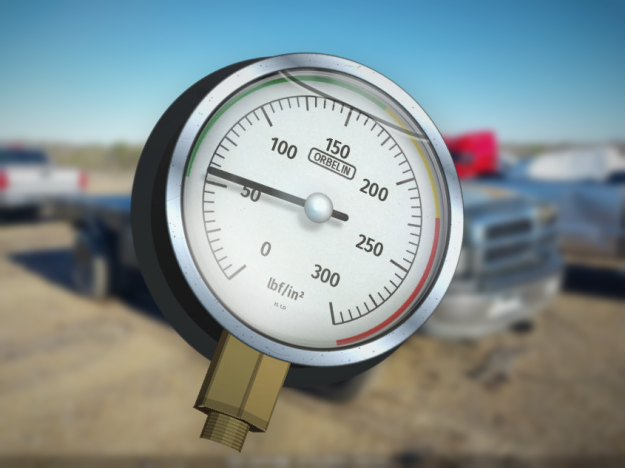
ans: 55,psi
